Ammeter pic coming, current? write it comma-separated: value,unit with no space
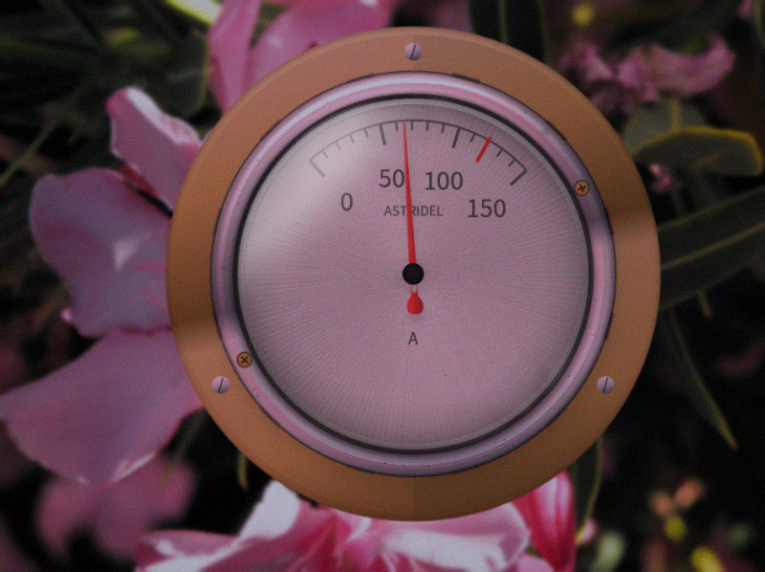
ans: 65,A
